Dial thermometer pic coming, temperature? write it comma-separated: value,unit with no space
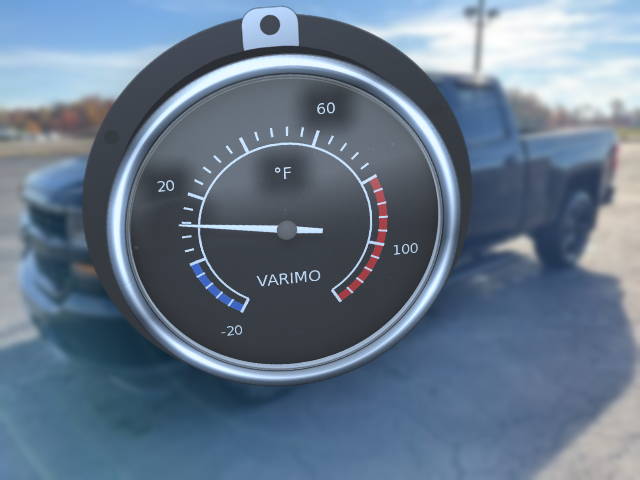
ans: 12,°F
